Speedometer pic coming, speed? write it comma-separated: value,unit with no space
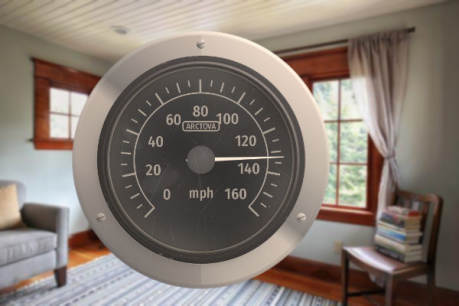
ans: 132.5,mph
